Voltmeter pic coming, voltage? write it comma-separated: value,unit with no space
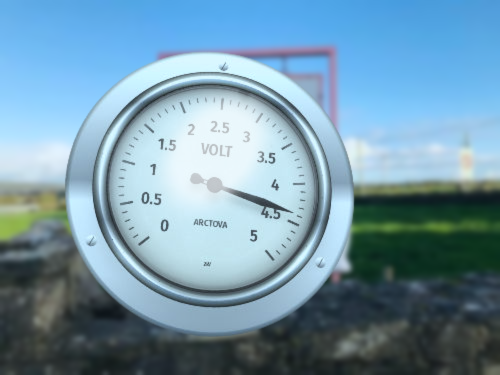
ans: 4.4,V
